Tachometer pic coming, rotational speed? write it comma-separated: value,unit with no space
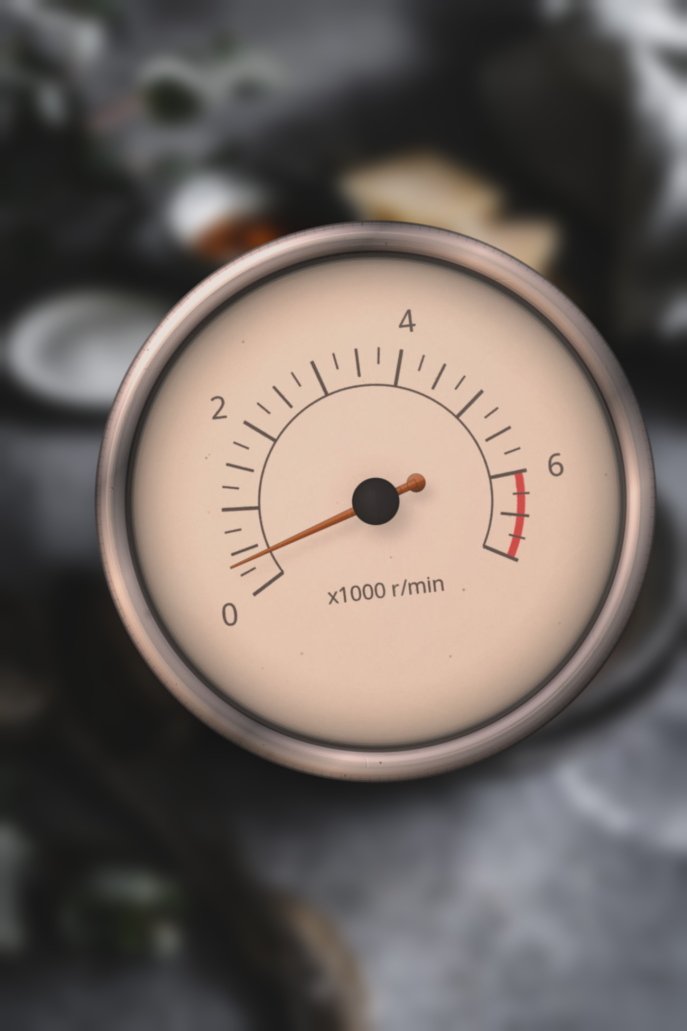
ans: 375,rpm
